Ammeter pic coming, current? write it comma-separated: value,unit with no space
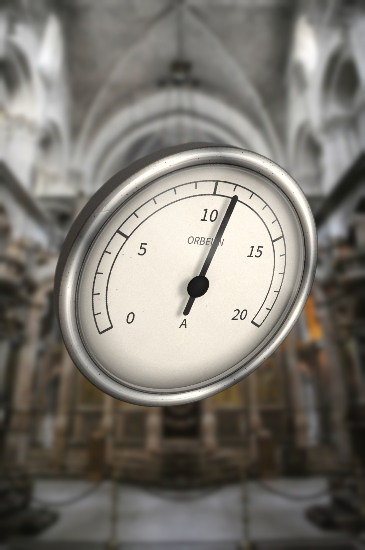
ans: 11,A
